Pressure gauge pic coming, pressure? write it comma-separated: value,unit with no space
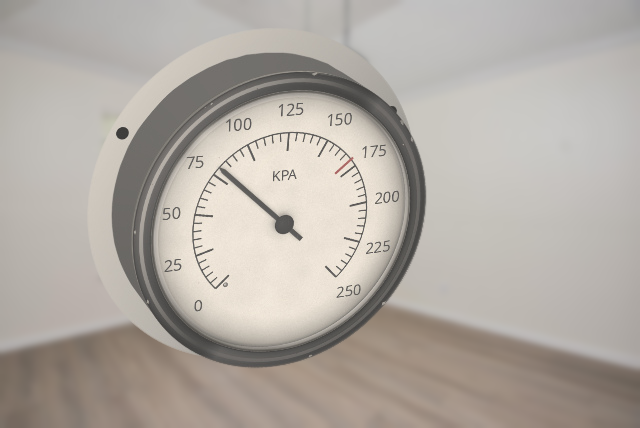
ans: 80,kPa
